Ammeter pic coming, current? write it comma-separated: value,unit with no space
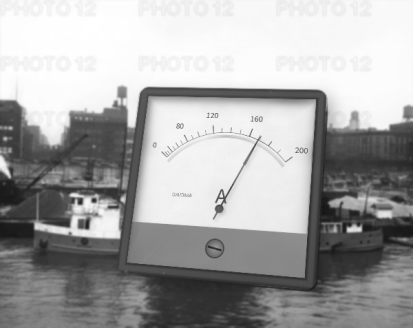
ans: 170,A
